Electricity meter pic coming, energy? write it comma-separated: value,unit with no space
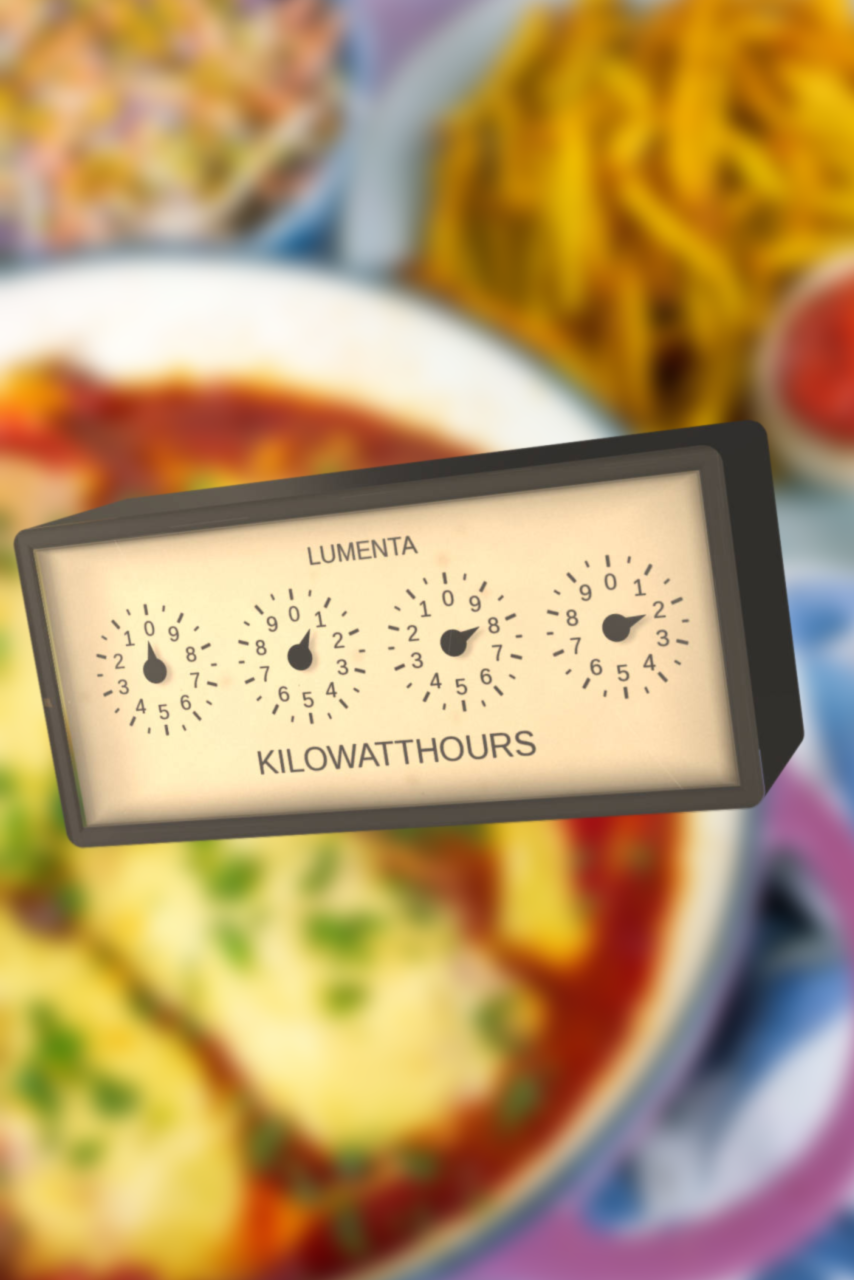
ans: 82,kWh
